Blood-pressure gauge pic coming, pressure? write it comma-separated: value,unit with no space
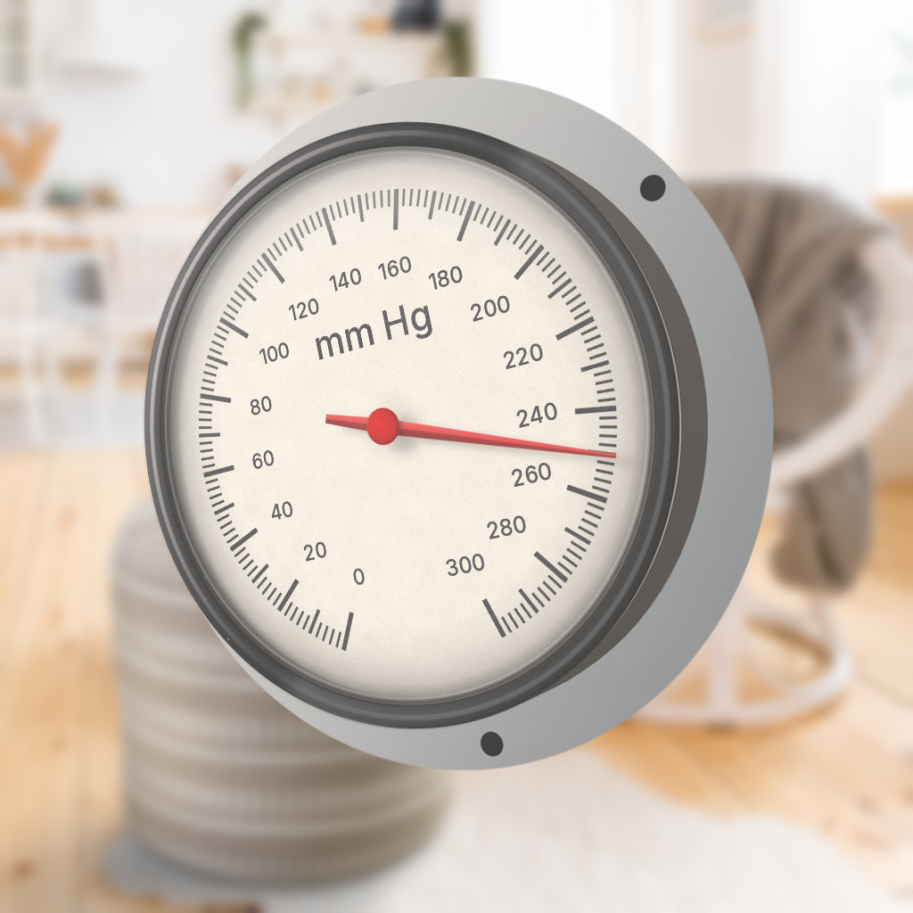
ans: 250,mmHg
